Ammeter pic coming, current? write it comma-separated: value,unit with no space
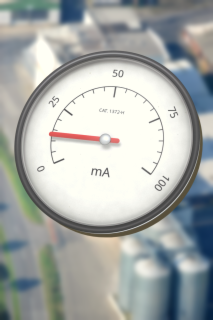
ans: 12.5,mA
